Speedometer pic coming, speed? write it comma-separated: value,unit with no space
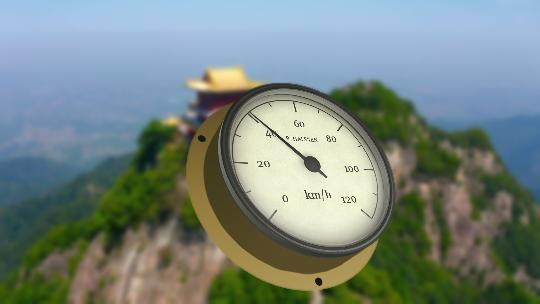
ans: 40,km/h
